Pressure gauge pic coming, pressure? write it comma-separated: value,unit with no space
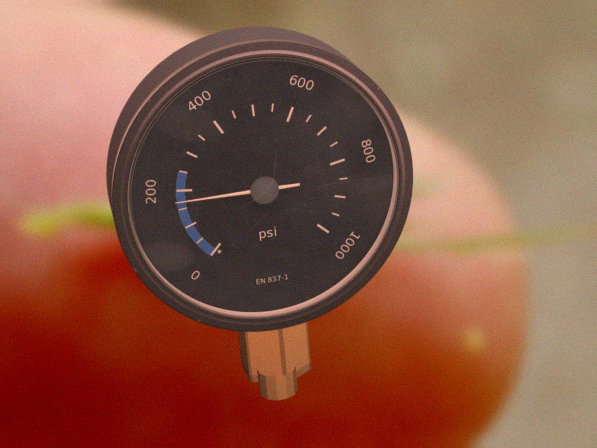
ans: 175,psi
